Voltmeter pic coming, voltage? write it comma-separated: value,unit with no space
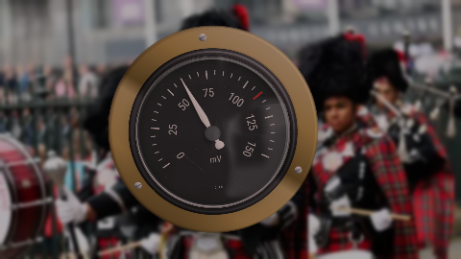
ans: 60,mV
